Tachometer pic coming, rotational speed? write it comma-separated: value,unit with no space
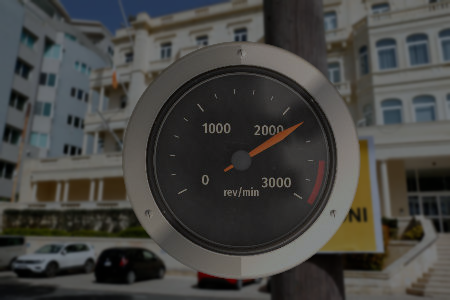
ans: 2200,rpm
